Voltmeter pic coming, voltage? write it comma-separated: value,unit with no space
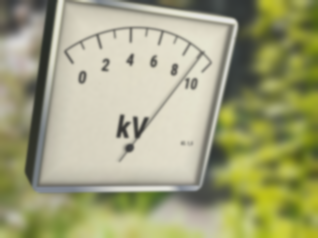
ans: 9,kV
